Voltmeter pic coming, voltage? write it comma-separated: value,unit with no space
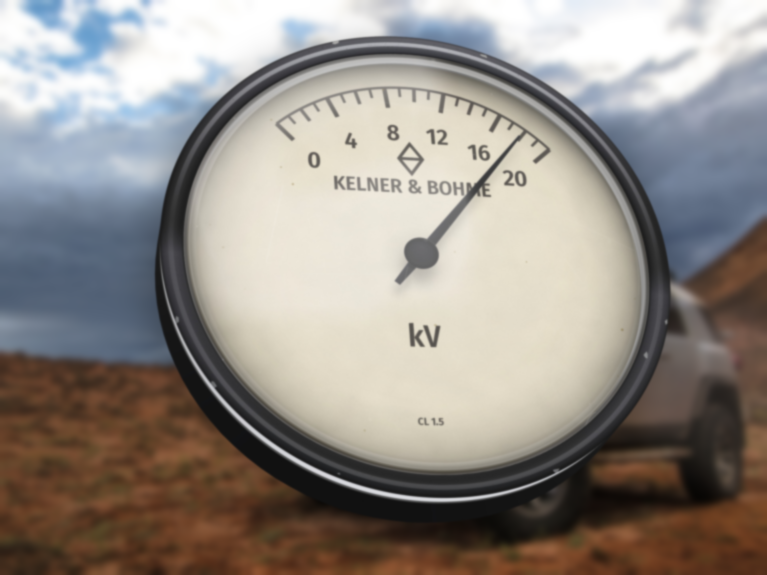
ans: 18,kV
